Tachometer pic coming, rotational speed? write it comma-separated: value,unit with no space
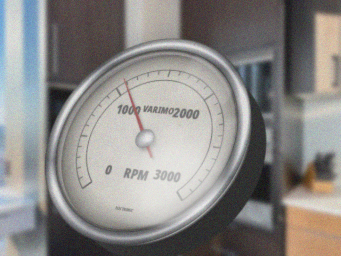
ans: 1100,rpm
